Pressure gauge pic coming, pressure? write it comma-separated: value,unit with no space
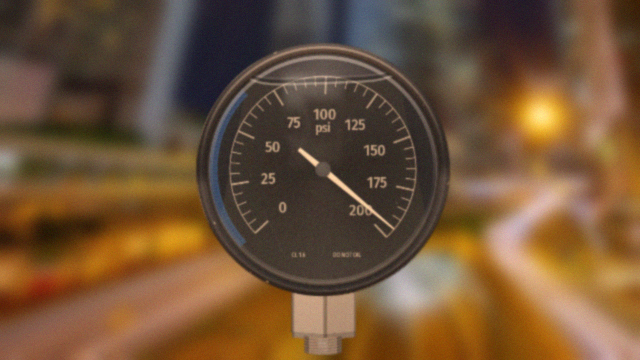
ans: 195,psi
